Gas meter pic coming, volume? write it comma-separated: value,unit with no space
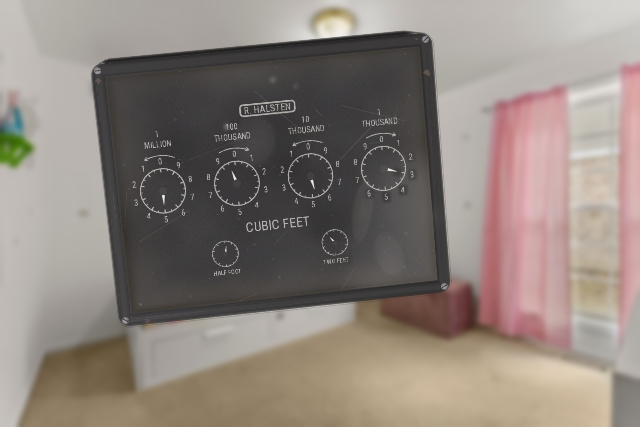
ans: 495300,ft³
